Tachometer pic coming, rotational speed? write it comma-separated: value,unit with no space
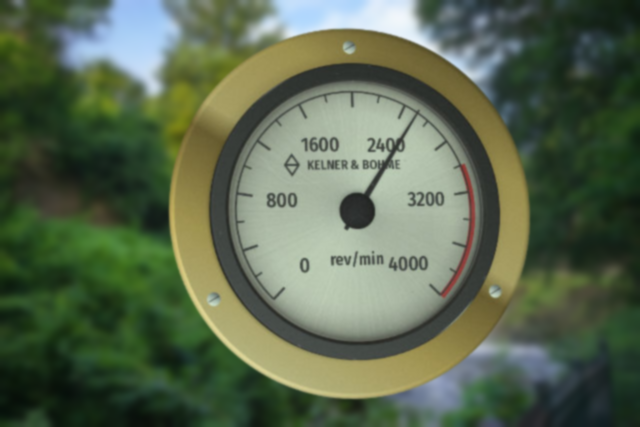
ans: 2500,rpm
